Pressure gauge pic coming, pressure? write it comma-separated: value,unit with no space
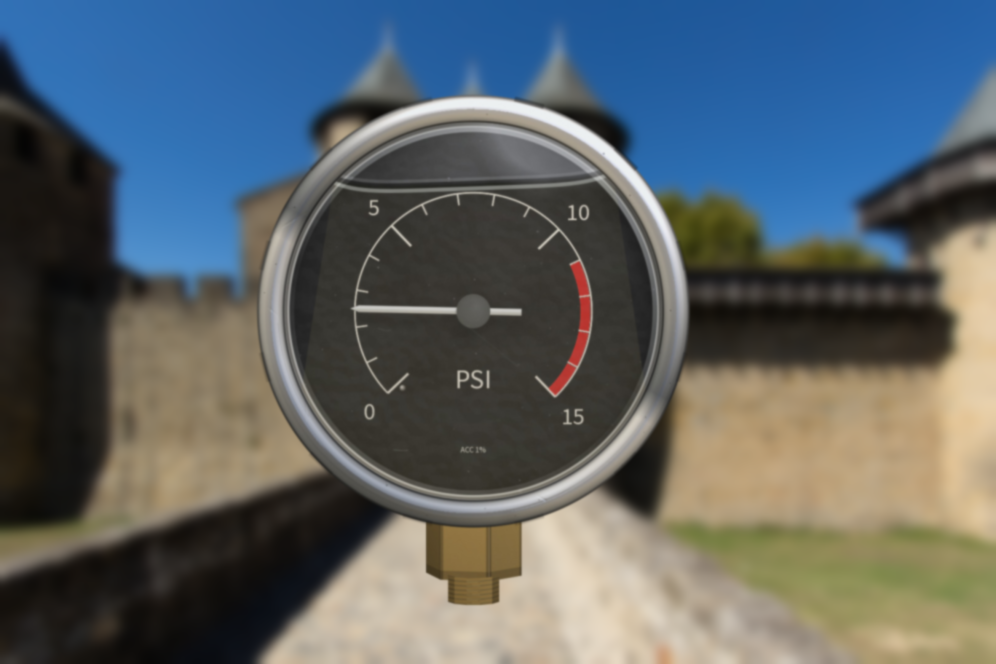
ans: 2.5,psi
